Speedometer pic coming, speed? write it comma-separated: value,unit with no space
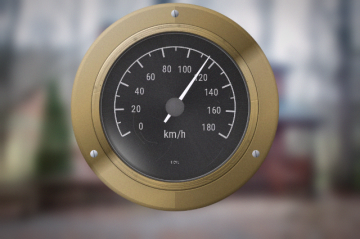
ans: 115,km/h
